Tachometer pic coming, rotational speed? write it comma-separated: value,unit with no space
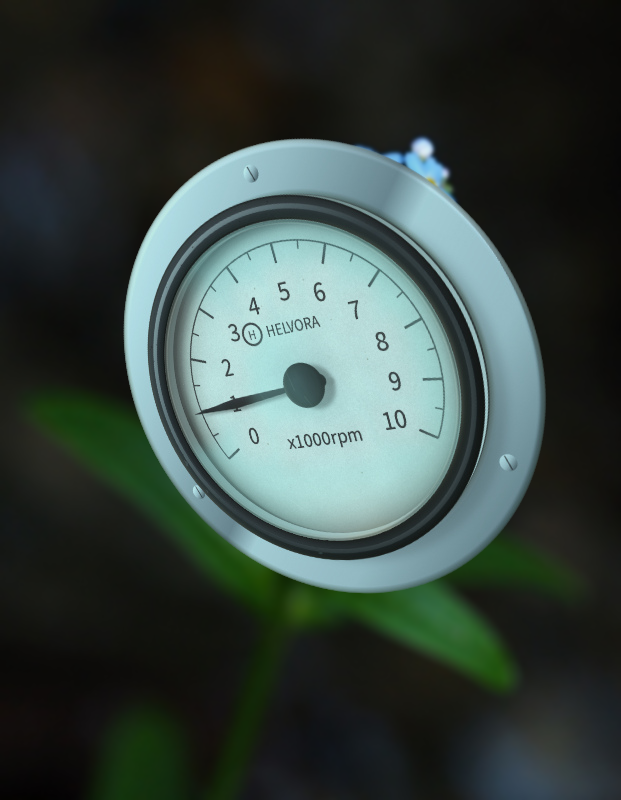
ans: 1000,rpm
